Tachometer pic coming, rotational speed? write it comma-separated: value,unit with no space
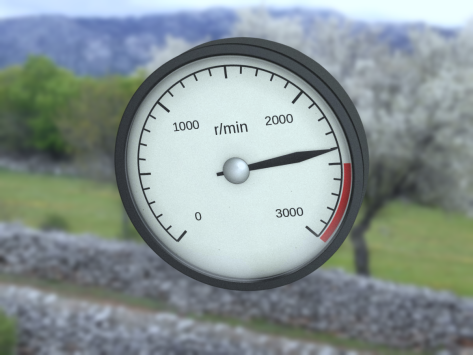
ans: 2400,rpm
